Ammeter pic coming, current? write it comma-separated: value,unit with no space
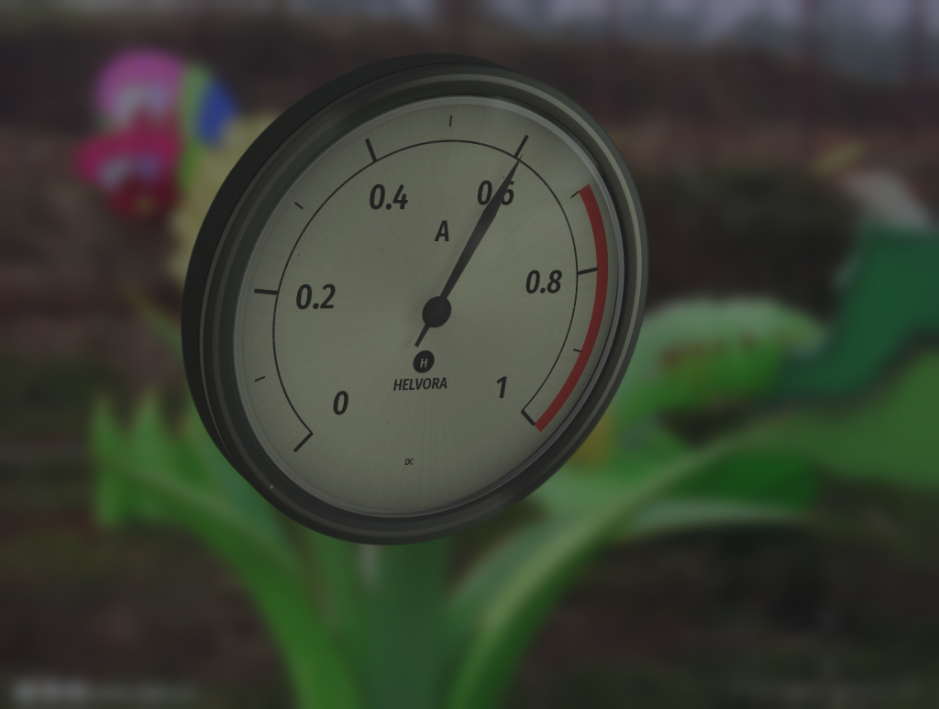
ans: 0.6,A
